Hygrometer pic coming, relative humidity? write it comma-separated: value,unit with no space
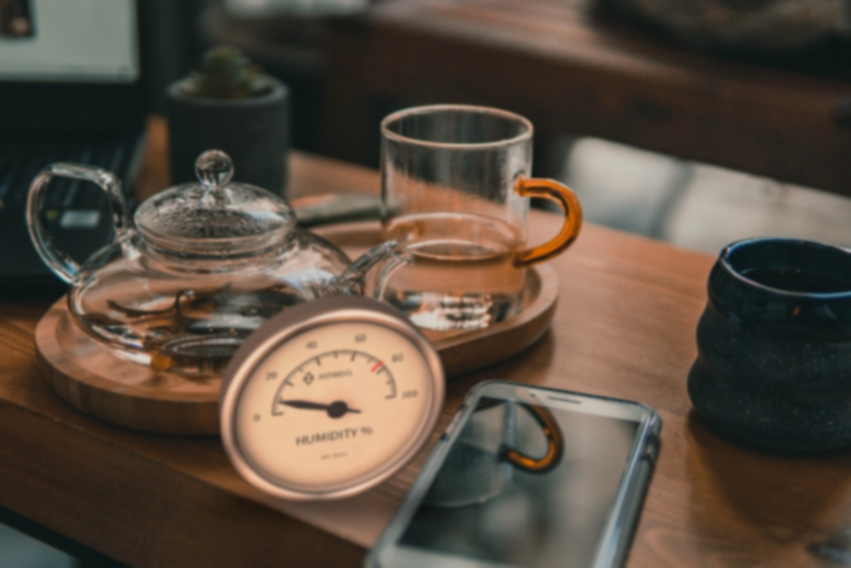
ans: 10,%
